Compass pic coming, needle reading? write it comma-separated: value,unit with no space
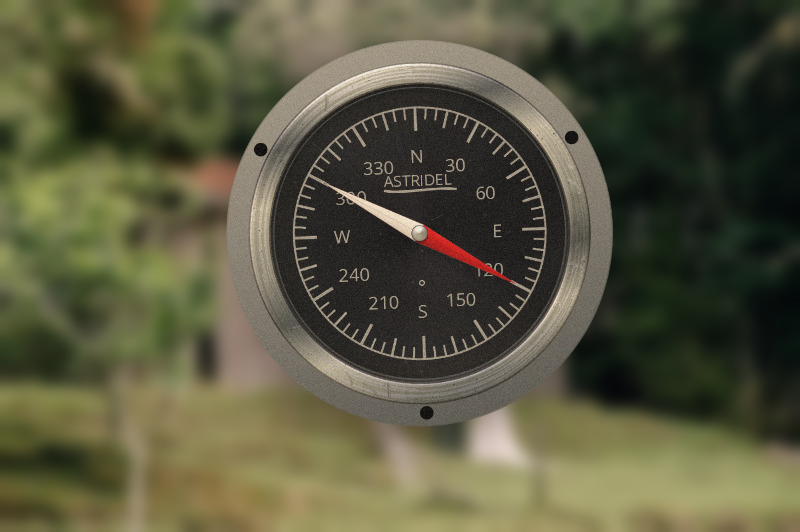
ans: 120,°
